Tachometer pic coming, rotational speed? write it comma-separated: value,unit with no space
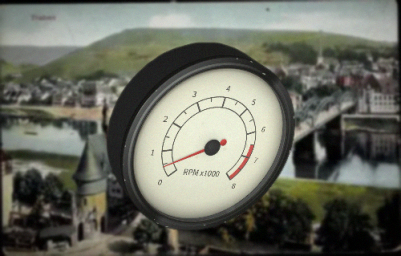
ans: 500,rpm
